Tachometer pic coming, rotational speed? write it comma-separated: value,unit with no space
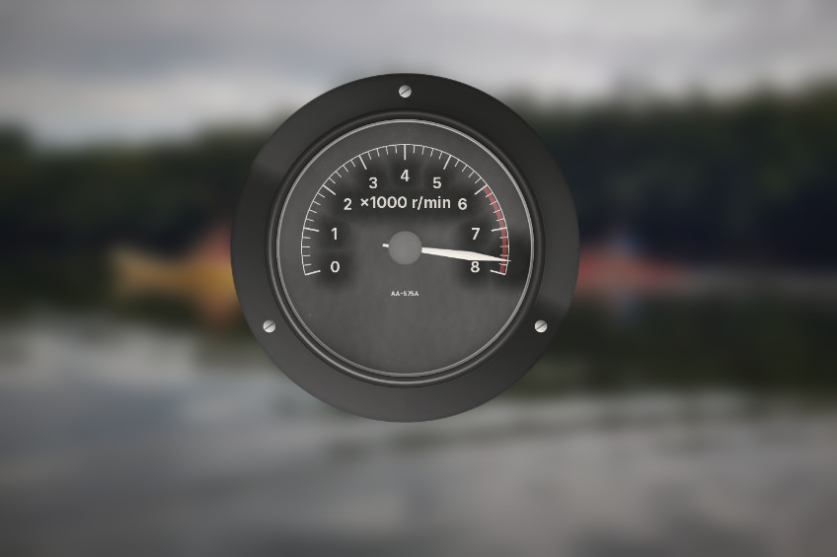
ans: 7700,rpm
